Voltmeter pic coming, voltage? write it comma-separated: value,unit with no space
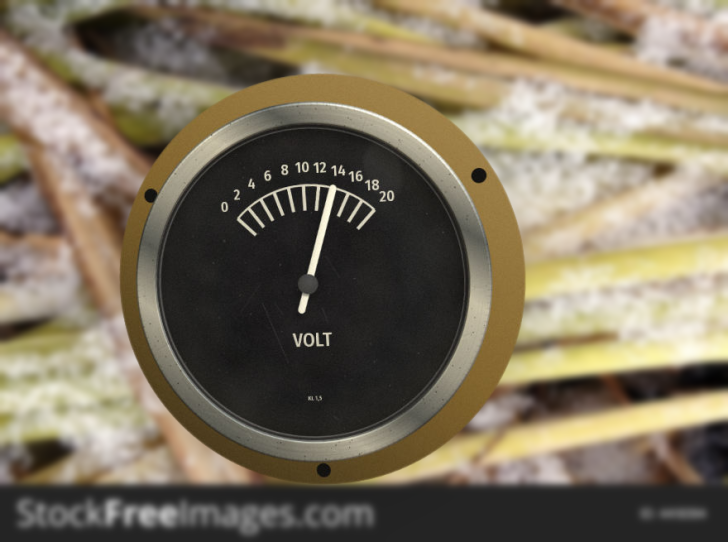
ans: 14,V
